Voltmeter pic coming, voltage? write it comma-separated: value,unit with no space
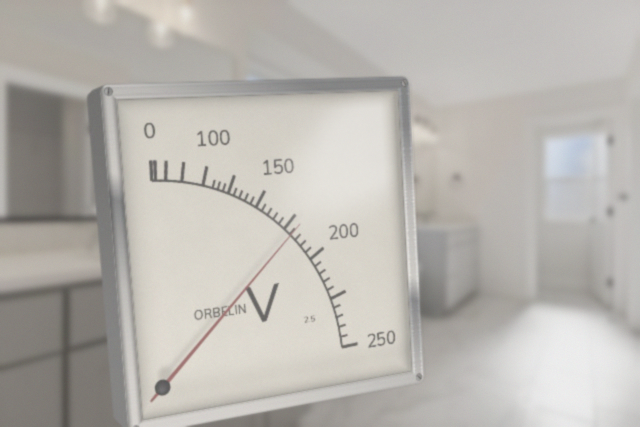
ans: 180,V
